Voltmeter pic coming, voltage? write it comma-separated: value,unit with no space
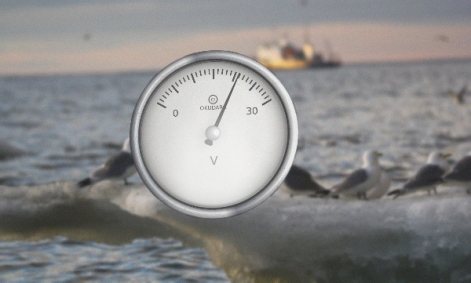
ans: 21,V
